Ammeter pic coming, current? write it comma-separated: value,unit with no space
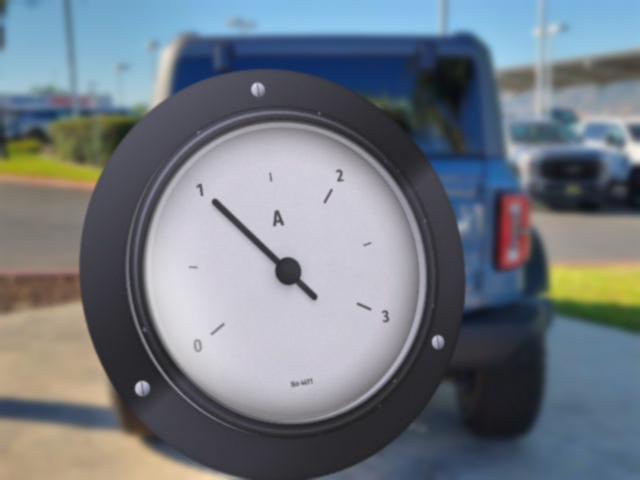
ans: 1,A
